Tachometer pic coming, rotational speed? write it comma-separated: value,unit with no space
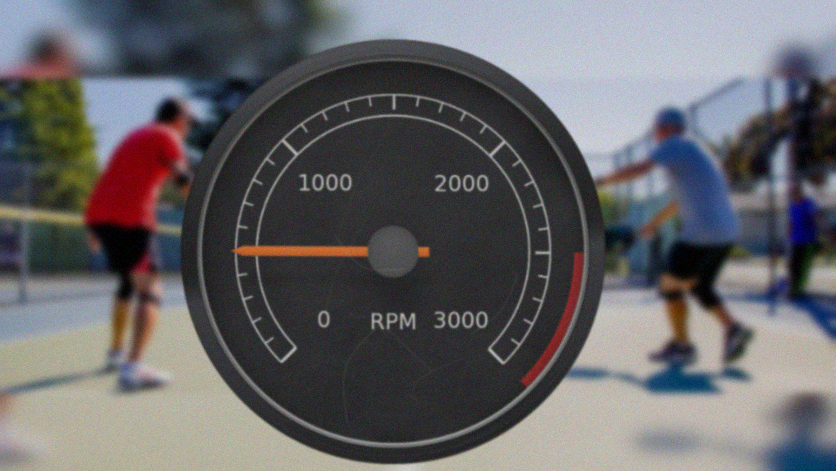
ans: 500,rpm
